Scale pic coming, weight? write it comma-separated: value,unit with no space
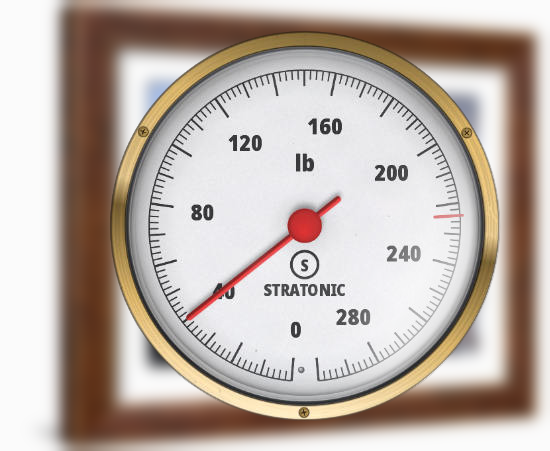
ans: 40,lb
